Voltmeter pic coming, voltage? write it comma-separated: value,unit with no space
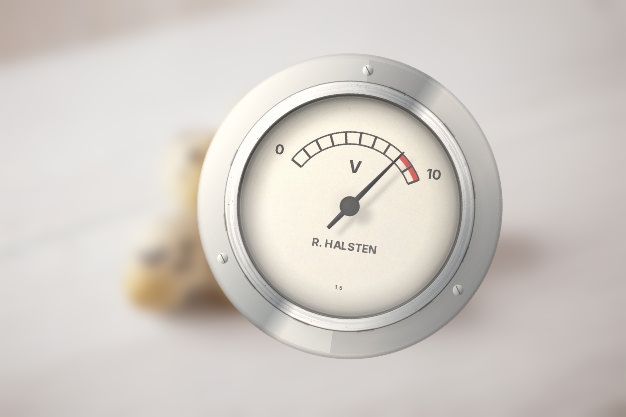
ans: 8,V
